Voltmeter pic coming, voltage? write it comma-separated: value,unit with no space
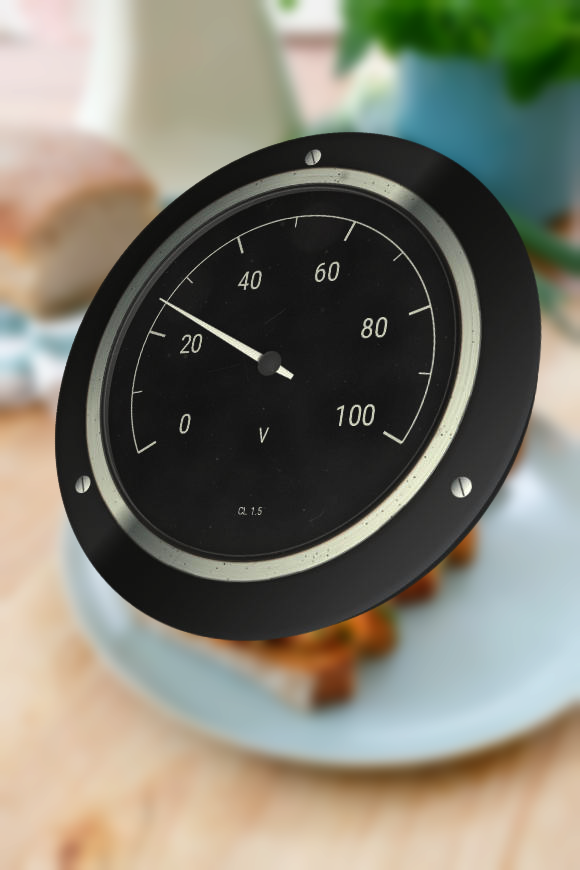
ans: 25,V
